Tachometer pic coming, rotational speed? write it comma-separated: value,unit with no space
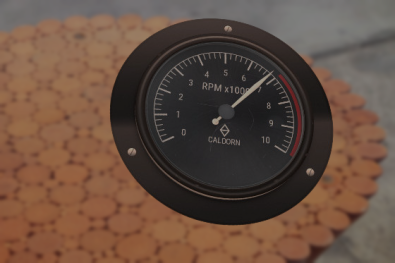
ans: 6800,rpm
